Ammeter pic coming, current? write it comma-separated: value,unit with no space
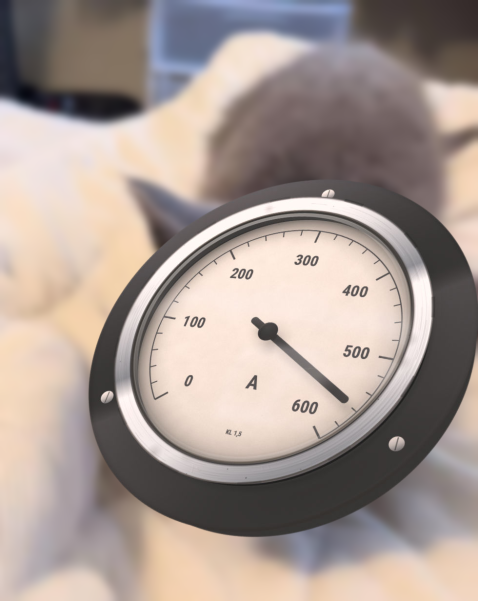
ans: 560,A
